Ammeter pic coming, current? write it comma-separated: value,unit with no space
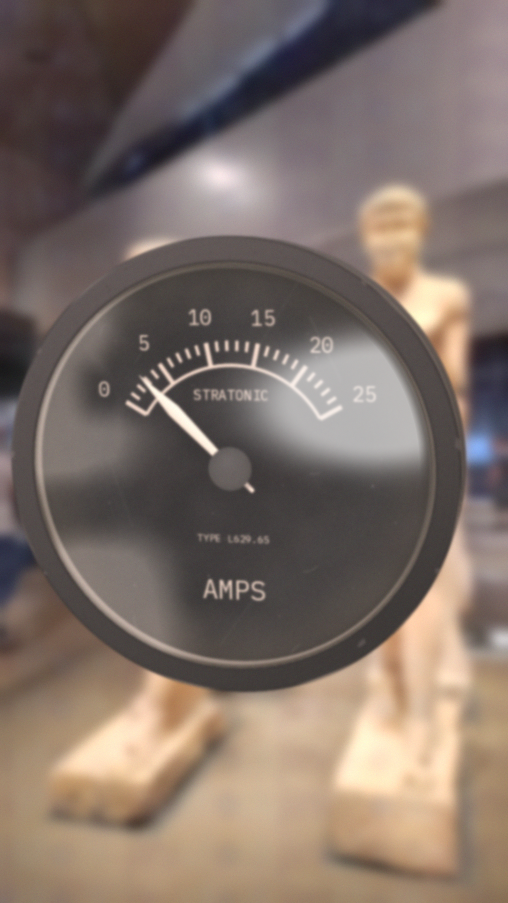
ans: 3,A
